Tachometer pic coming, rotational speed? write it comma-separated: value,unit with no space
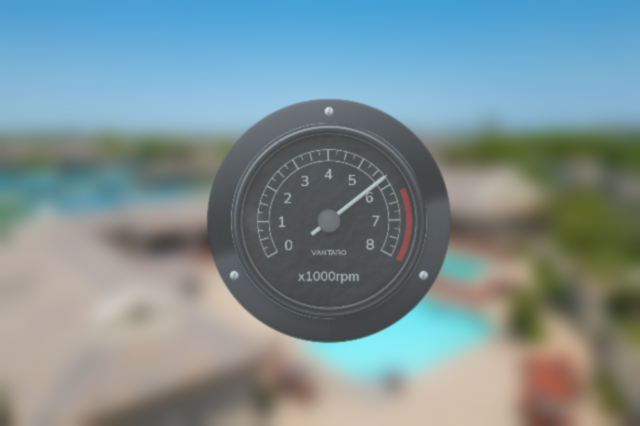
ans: 5750,rpm
